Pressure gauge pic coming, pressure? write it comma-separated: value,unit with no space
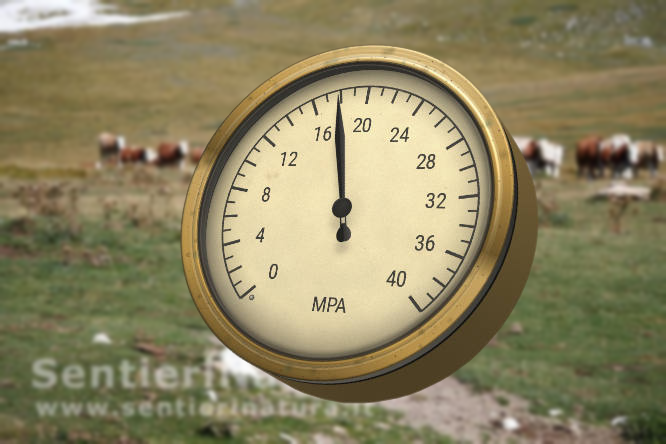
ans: 18,MPa
